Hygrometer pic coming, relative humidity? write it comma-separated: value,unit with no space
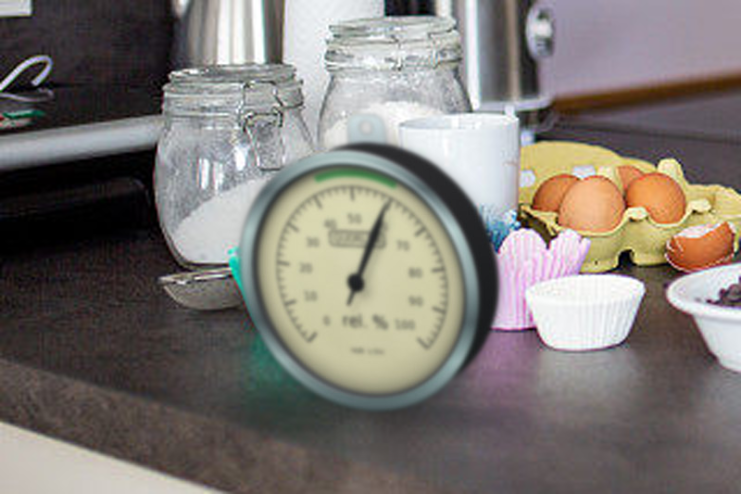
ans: 60,%
